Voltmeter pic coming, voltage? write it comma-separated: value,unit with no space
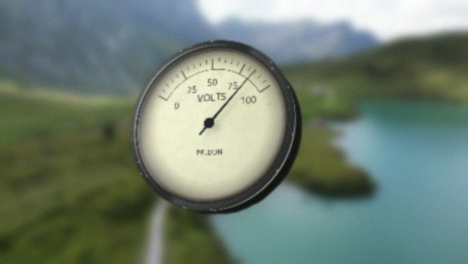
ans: 85,V
